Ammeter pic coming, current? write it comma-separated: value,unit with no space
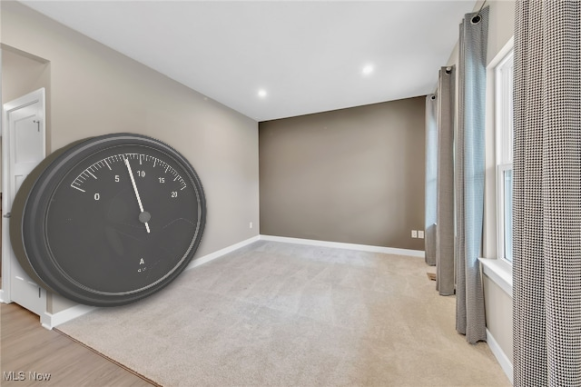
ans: 7.5,A
